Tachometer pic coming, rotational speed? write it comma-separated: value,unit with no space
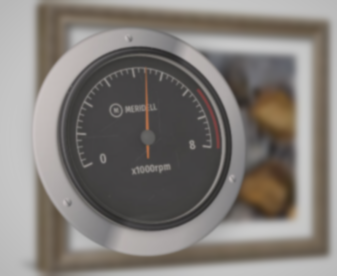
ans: 4400,rpm
